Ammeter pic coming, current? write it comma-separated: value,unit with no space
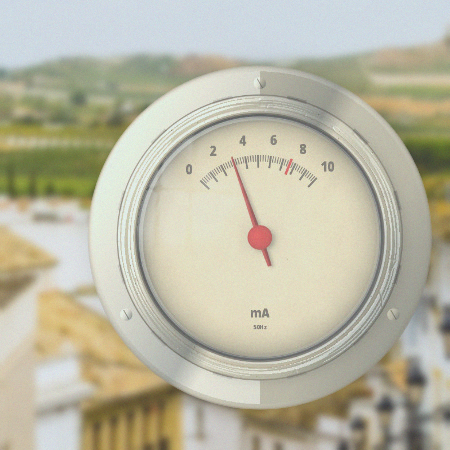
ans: 3,mA
